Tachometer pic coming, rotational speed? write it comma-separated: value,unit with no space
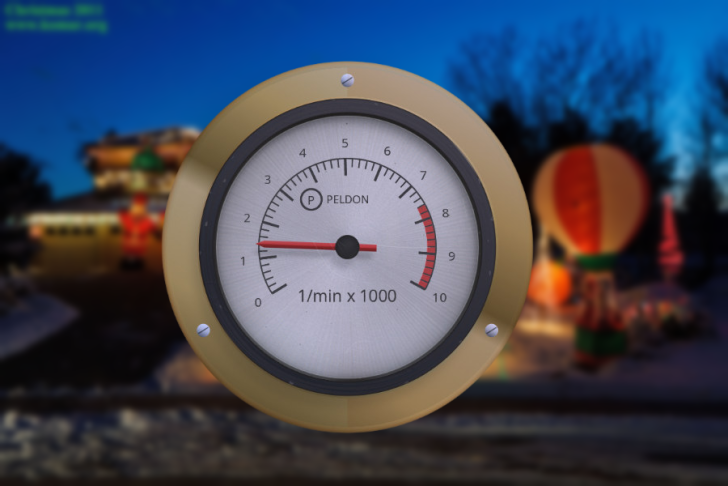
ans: 1400,rpm
